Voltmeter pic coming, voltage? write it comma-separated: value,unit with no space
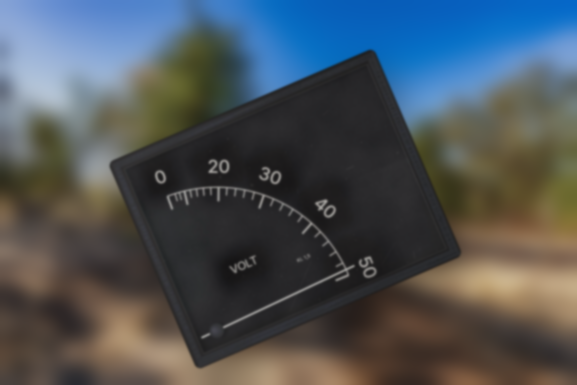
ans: 49,V
